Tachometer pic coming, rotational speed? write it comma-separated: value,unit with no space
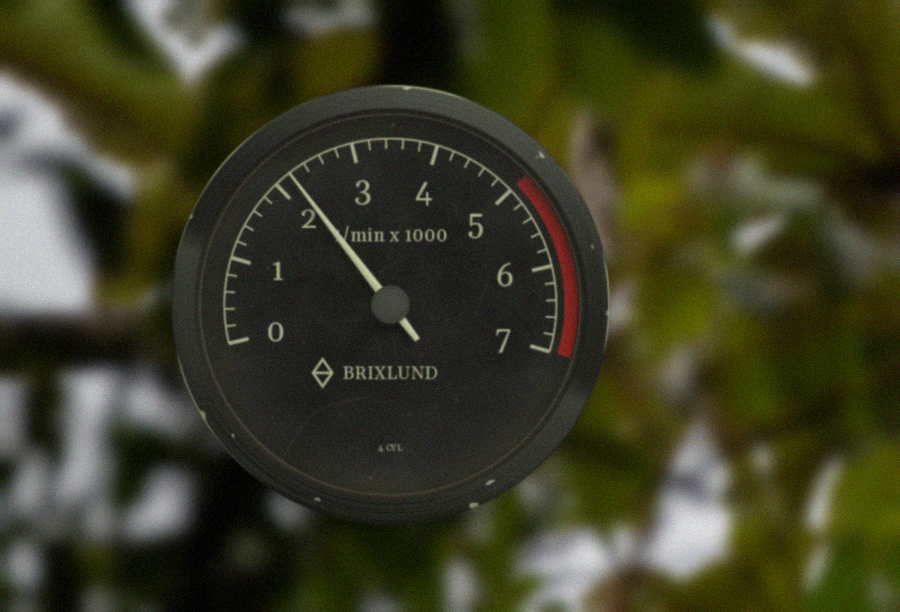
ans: 2200,rpm
